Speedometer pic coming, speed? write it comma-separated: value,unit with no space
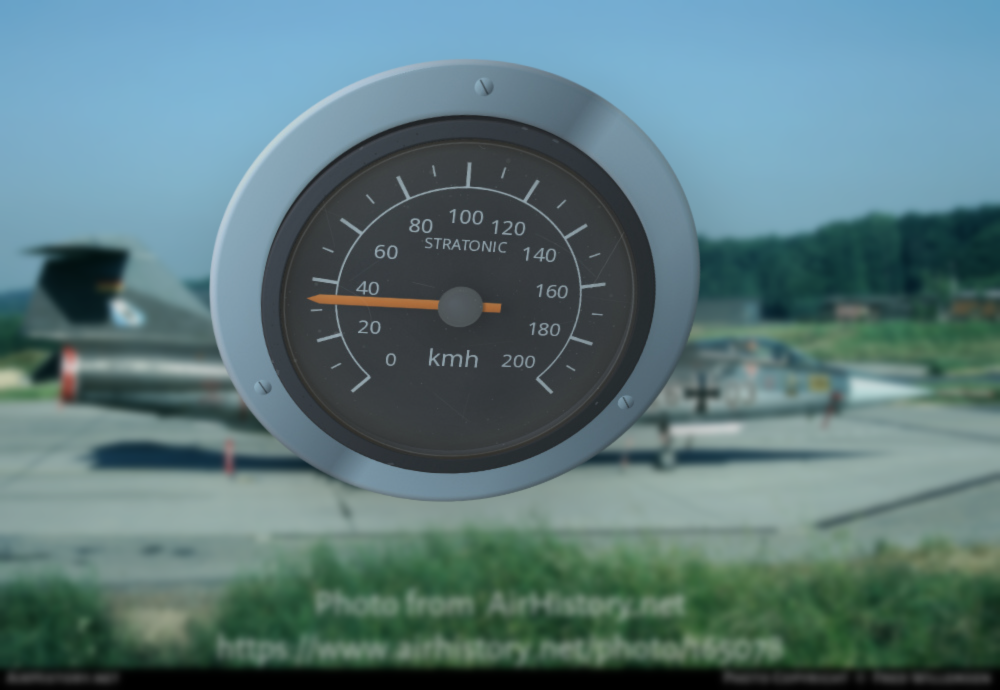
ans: 35,km/h
